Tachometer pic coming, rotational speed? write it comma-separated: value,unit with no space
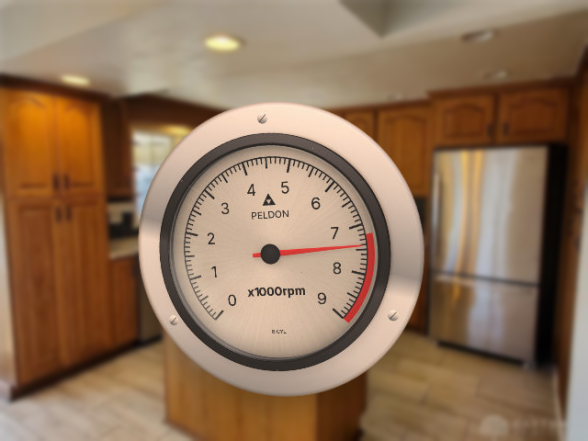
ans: 7400,rpm
